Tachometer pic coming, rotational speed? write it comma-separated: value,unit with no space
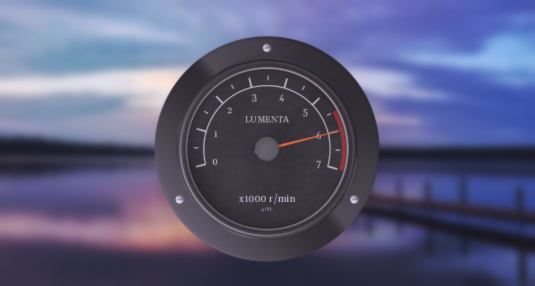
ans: 6000,rpm
